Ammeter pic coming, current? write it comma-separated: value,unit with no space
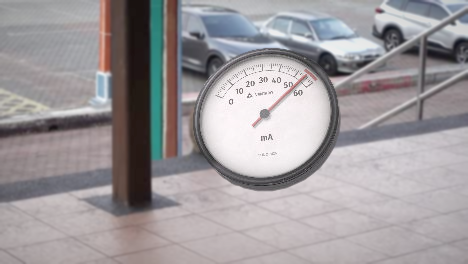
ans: 55,mA
